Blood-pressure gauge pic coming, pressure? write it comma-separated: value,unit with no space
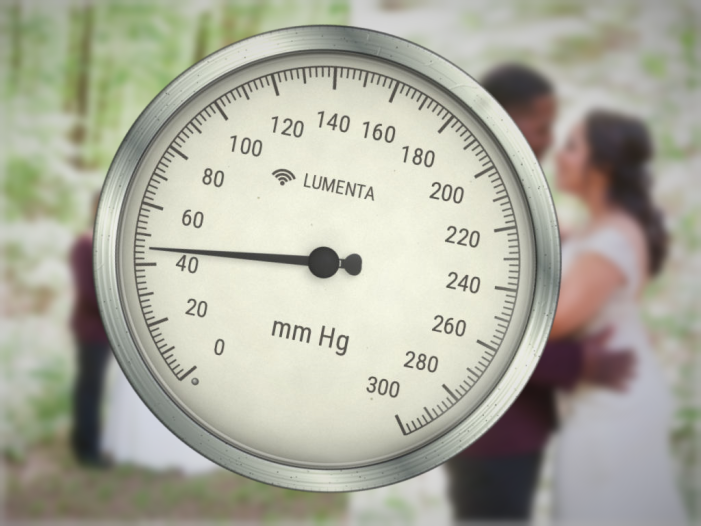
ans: 46,mmHg
